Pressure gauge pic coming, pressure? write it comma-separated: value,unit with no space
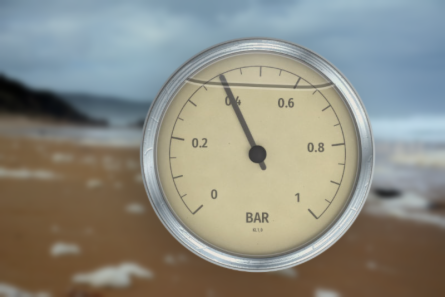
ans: 0.4,bar
